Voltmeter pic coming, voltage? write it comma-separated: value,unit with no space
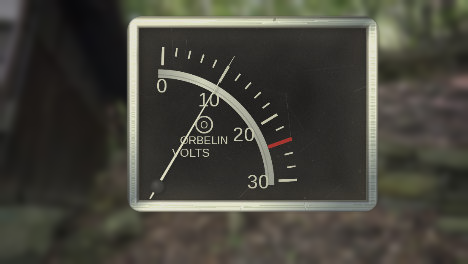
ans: 10,V
